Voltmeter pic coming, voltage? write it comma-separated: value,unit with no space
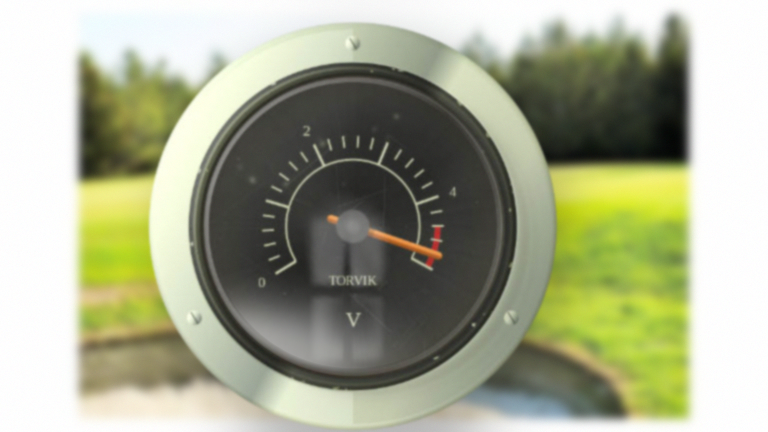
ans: 4.8,V
